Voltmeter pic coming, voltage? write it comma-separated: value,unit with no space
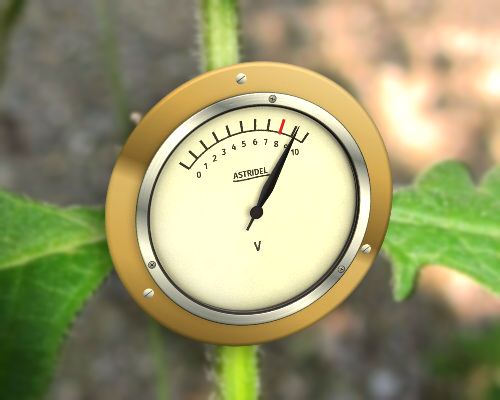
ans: 9,V
